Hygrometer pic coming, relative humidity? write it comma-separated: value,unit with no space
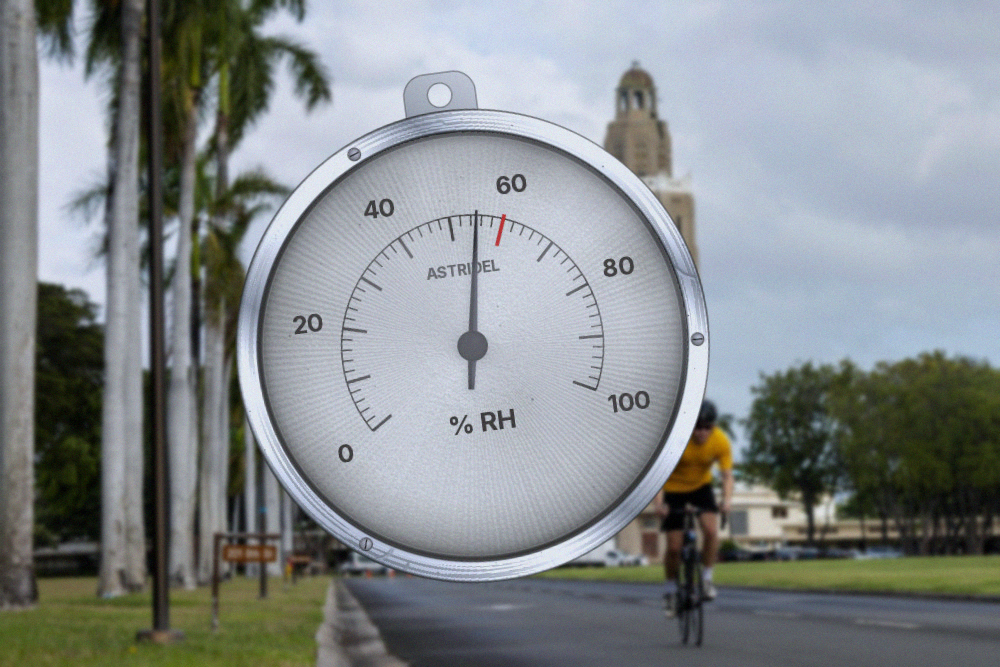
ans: 55,%
